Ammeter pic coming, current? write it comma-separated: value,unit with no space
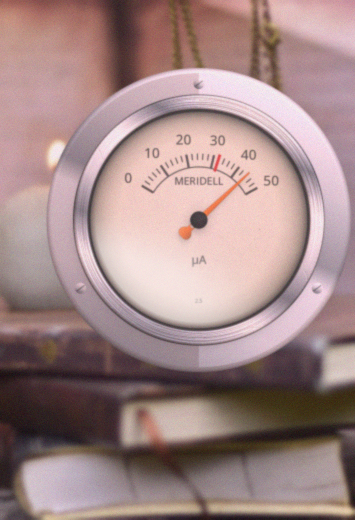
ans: 44,µA
